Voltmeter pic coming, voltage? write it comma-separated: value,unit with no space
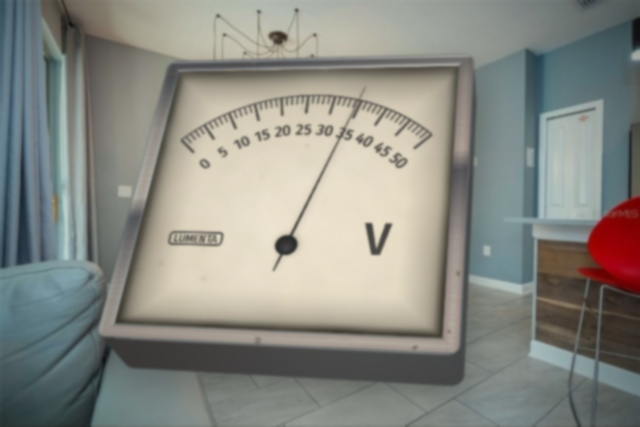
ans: 35,V
